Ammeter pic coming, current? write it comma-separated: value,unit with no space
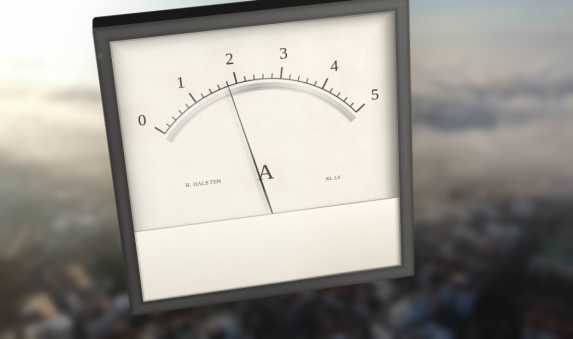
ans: 1.8,A
